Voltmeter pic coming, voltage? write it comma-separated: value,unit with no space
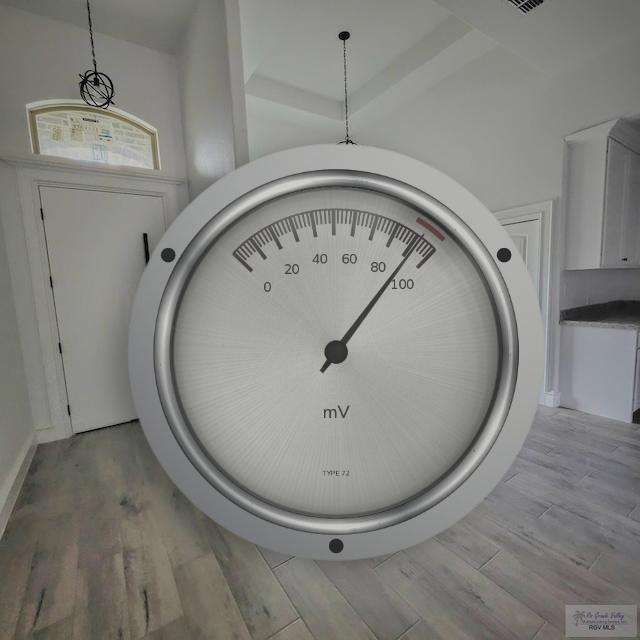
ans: 92,mV
